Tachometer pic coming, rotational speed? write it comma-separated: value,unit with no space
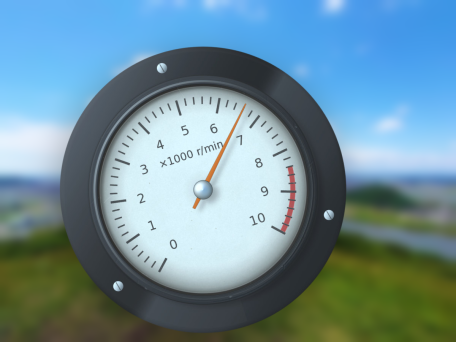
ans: 6600,rpm
